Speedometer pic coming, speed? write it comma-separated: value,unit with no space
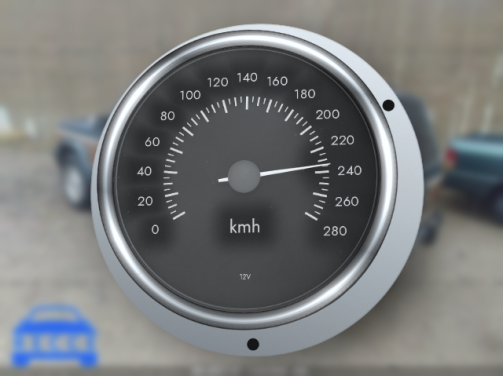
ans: 235,km/h
